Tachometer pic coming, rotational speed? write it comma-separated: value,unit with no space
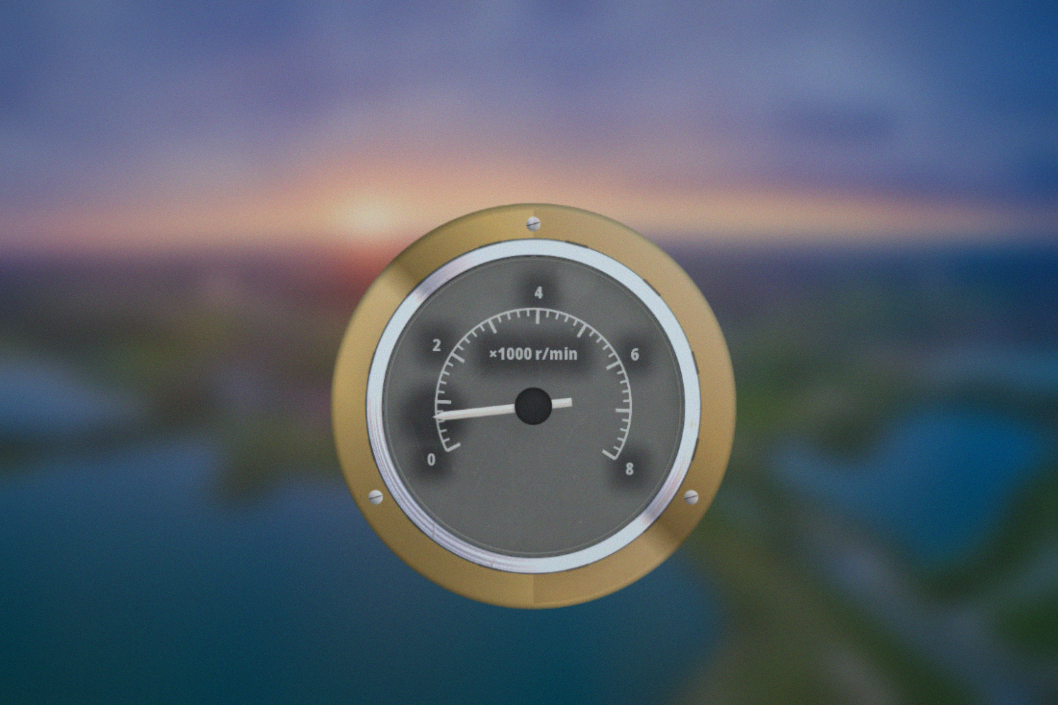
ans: 700,rpm
